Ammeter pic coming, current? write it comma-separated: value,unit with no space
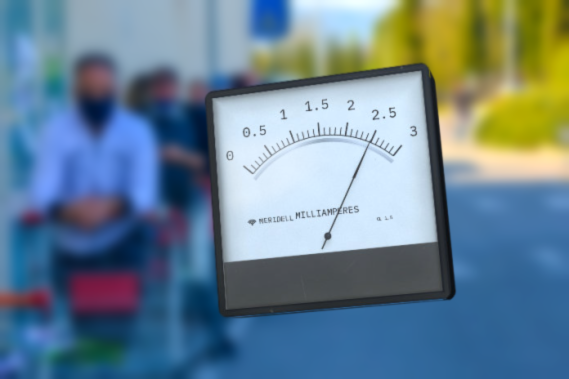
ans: 2.5,mA
